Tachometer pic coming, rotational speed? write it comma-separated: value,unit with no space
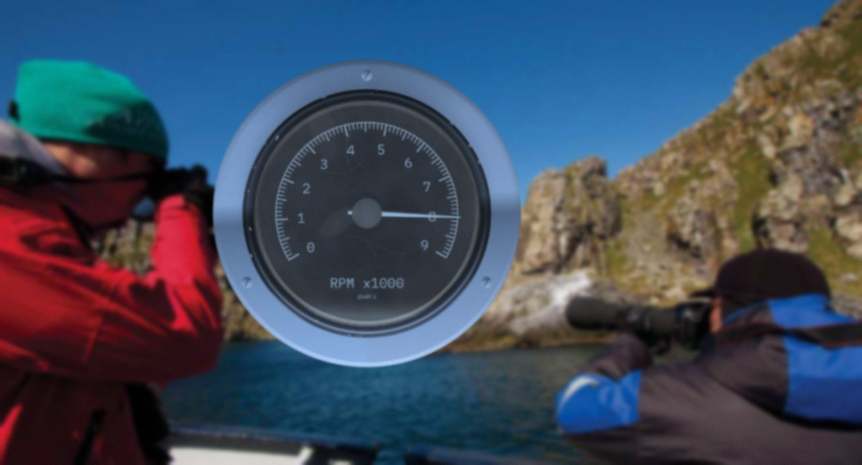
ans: 8000,rpm
